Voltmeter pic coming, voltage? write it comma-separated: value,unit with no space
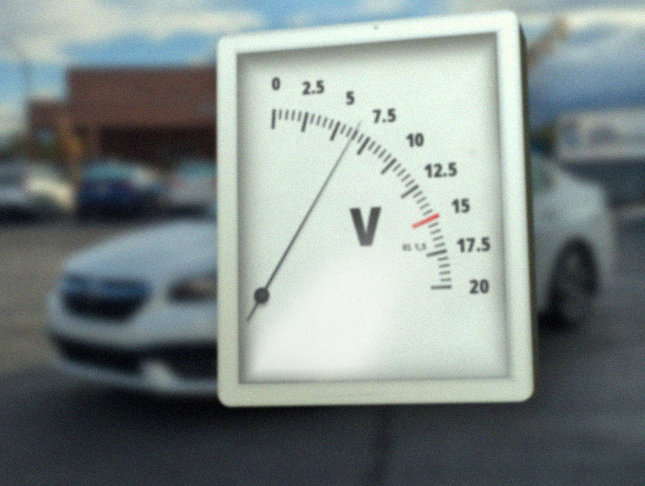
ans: 6.5,V
